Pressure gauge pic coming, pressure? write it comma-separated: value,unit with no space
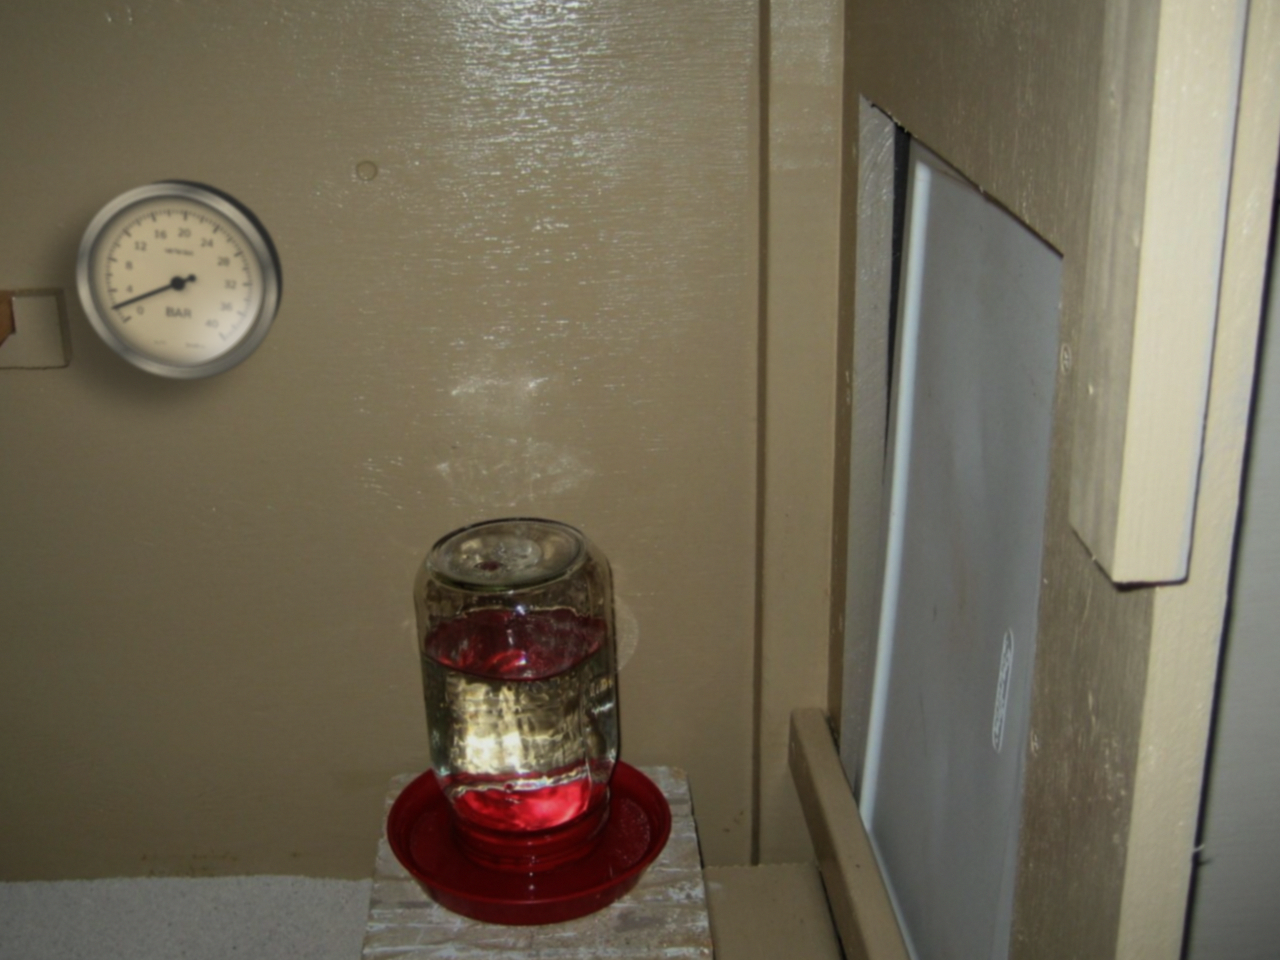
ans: 2,bar
